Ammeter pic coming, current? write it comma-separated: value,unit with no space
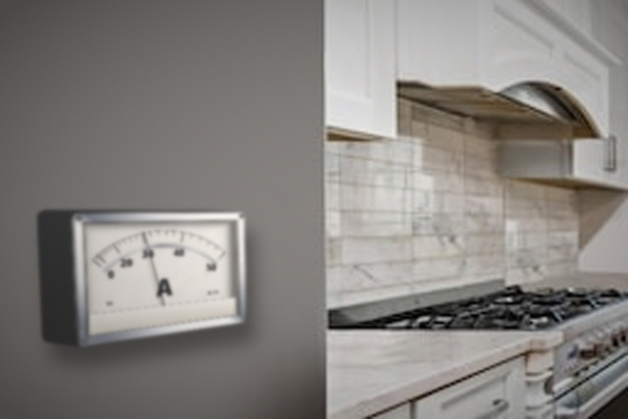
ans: 30,A
